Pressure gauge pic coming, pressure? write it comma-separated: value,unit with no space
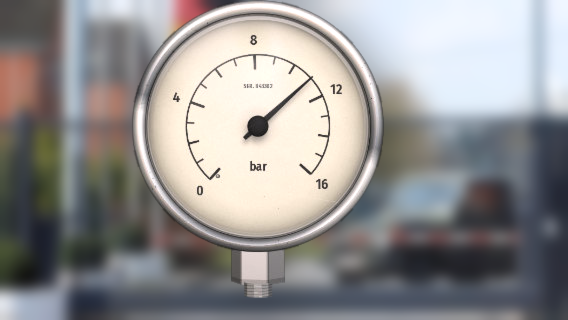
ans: 11,bar
